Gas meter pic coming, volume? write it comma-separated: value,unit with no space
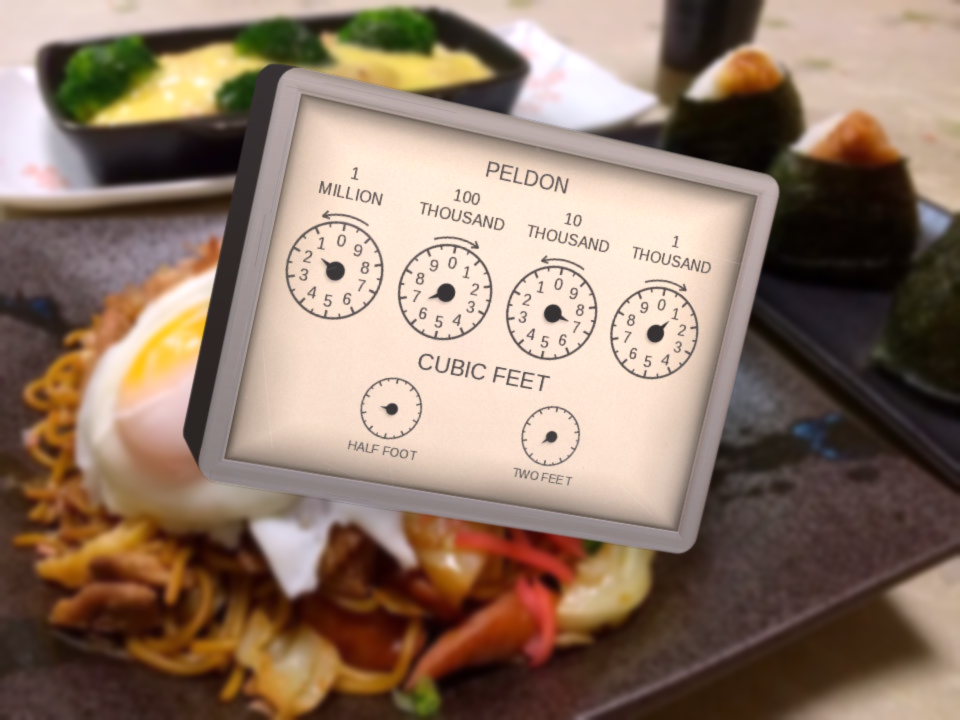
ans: 167100,ft³
